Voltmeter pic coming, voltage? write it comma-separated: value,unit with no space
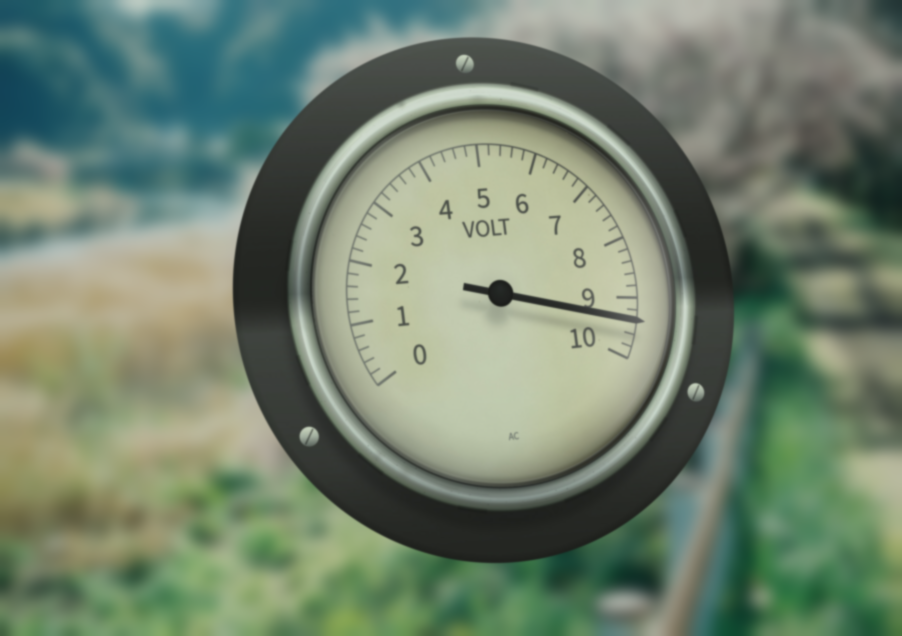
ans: 9.4,V
